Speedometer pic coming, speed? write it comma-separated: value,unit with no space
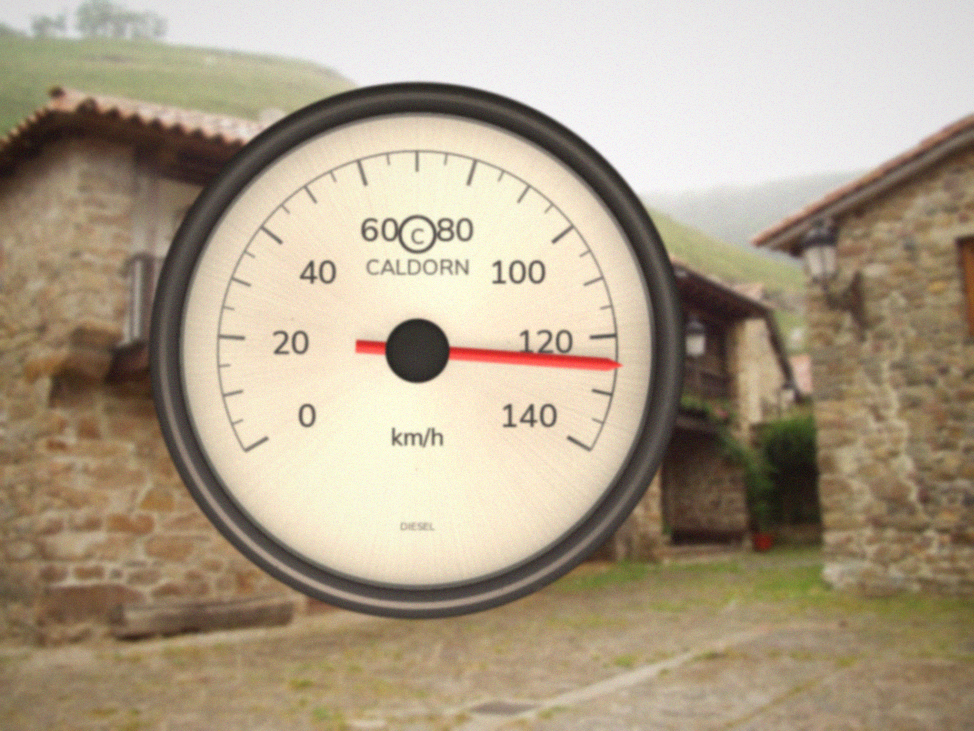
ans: 125,km/h
